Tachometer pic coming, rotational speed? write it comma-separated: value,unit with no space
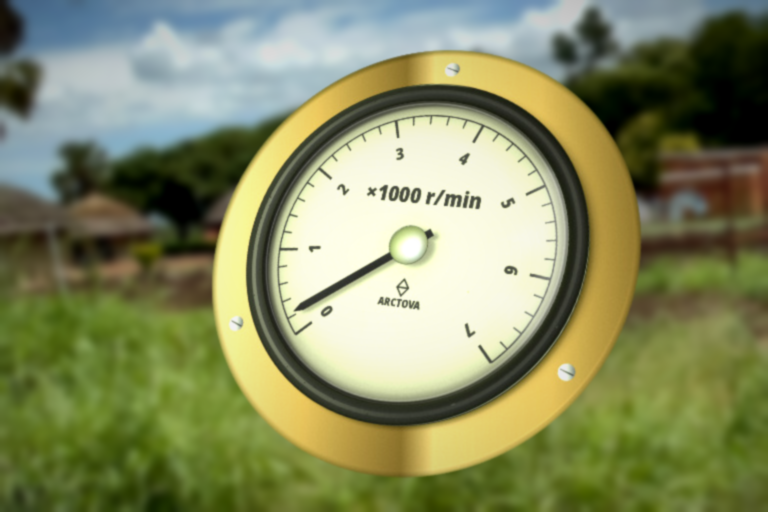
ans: 200,rpm
